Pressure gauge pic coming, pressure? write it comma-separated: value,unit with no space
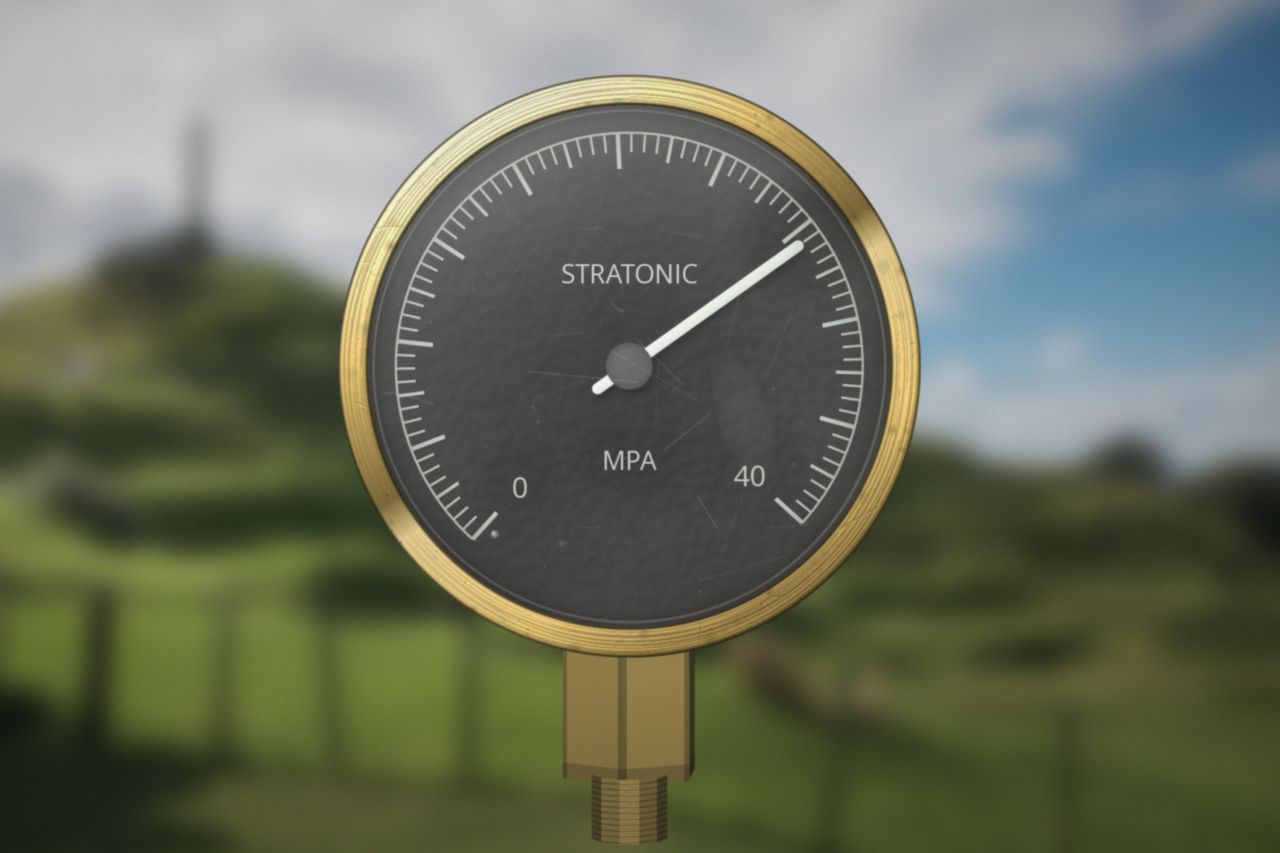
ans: 28.5,MPa
